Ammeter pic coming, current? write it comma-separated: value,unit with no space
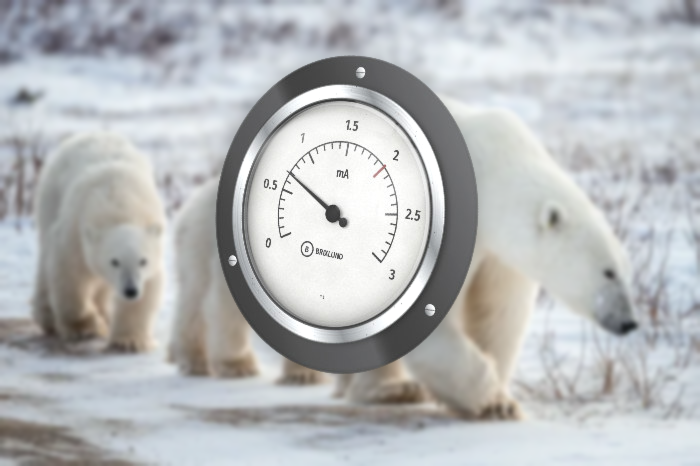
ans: 0.7,mA
